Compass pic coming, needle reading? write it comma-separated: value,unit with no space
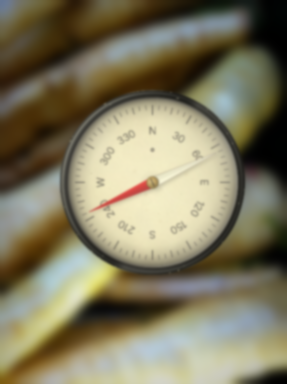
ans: 245,°
